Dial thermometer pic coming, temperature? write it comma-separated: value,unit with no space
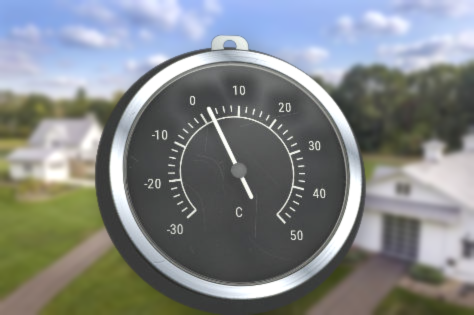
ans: 2,°C
